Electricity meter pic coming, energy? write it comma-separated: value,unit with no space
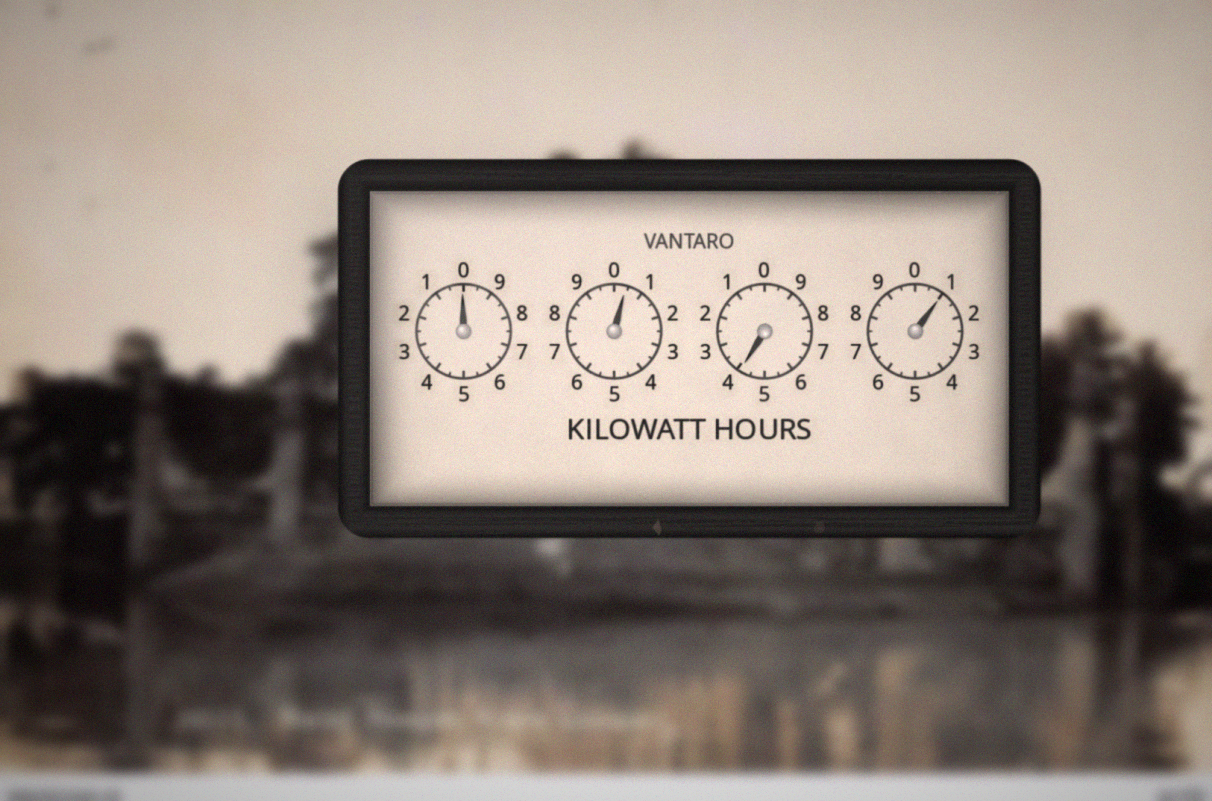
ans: 41,kWh
